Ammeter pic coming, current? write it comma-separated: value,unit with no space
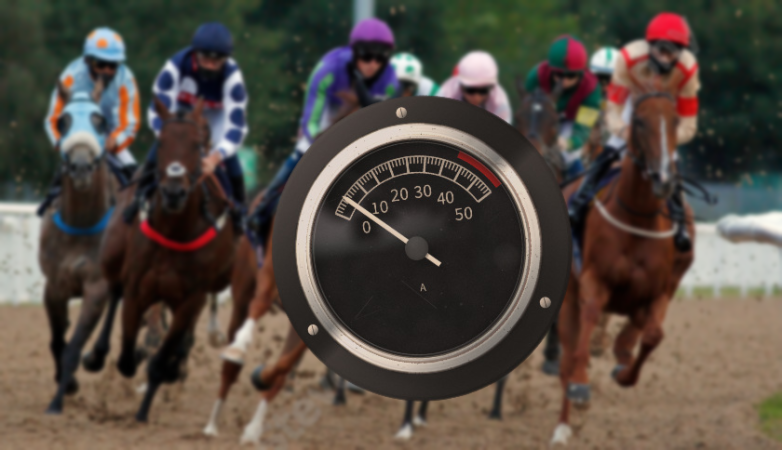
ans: 5,A
